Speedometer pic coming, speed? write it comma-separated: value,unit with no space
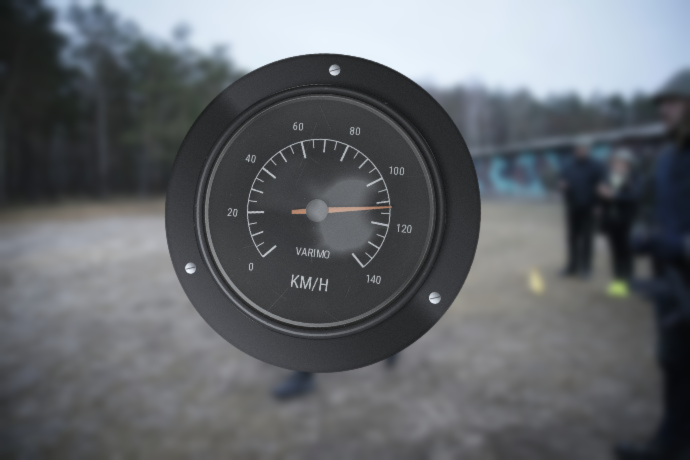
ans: 112.5,km/h
